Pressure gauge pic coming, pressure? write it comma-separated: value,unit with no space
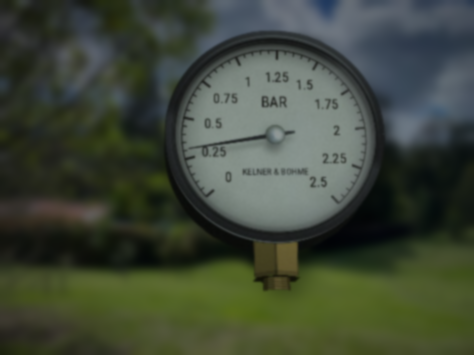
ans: 0.3,bar
